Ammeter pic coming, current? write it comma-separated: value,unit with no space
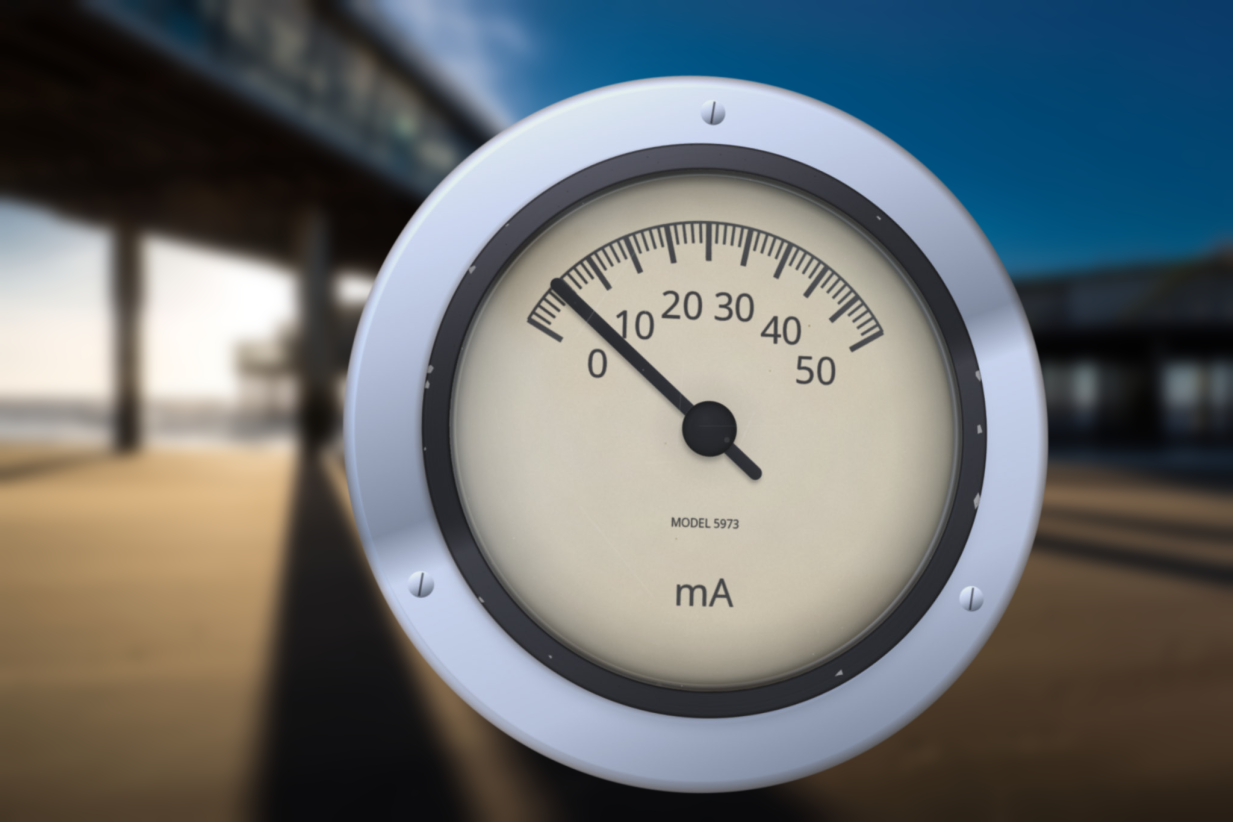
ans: 5,mA
